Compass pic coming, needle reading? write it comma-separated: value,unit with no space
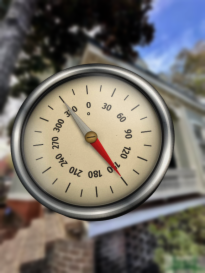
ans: 150,°
